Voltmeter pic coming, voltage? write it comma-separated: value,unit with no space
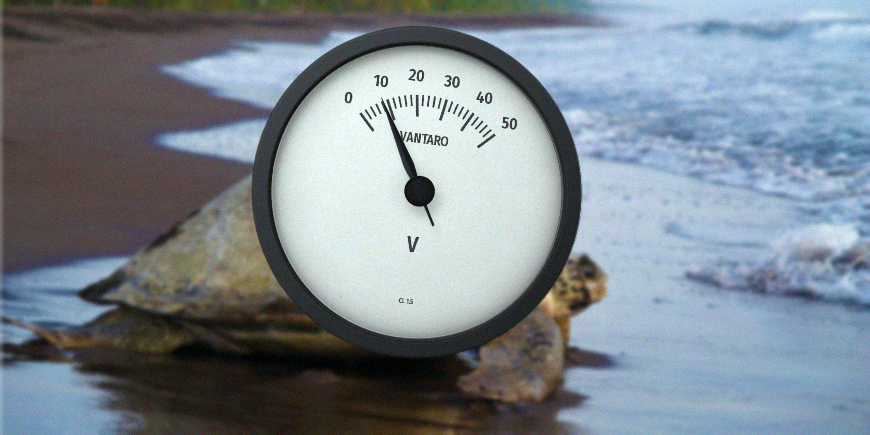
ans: 8,V
